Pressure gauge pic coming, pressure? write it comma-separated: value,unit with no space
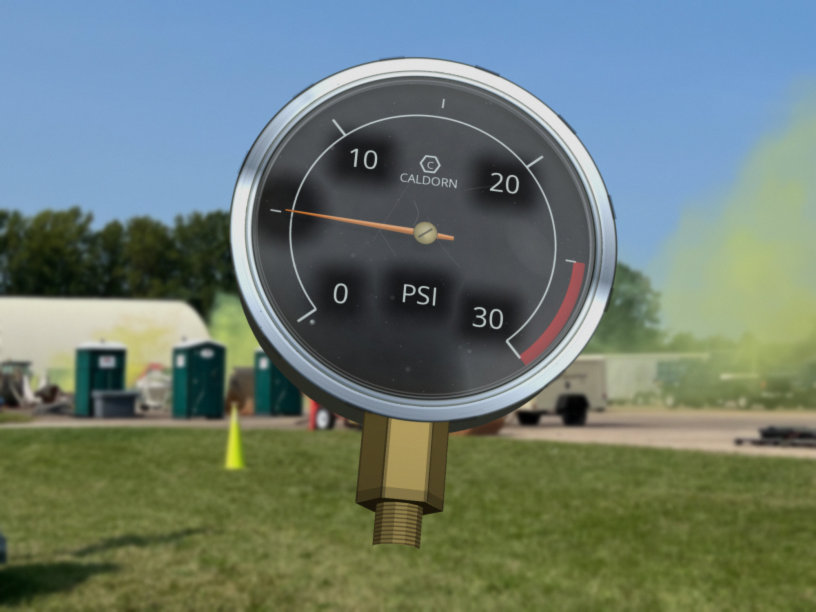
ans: 5,psi
